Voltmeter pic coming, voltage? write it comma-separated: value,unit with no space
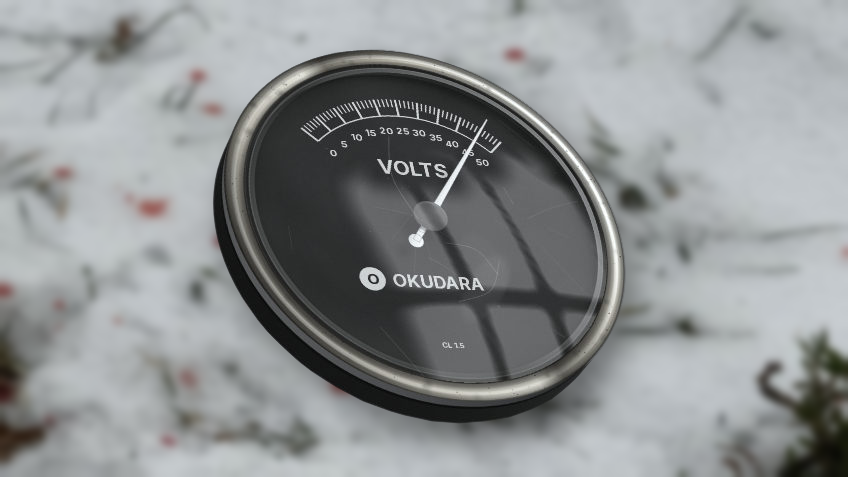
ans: 45,V
